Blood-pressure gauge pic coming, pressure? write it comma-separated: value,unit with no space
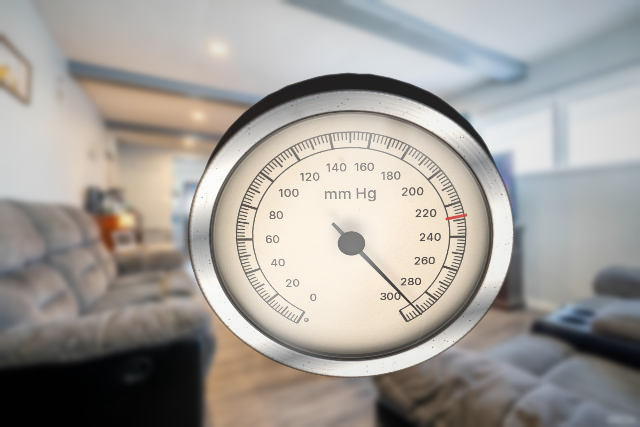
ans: 290,mmHg
